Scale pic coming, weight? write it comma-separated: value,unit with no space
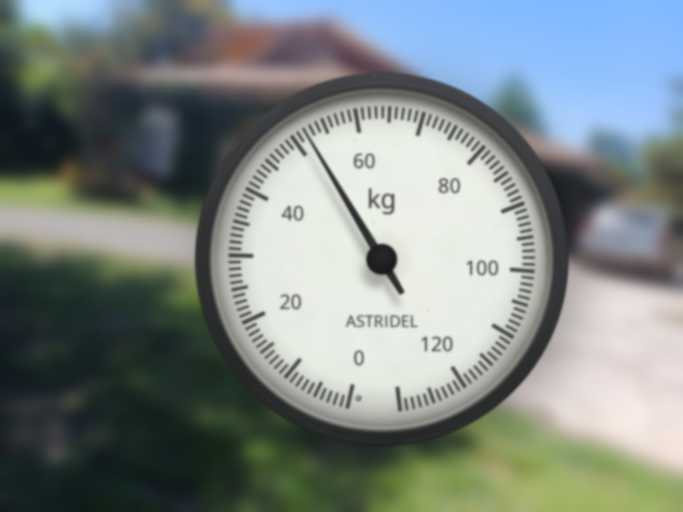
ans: 52,kg
